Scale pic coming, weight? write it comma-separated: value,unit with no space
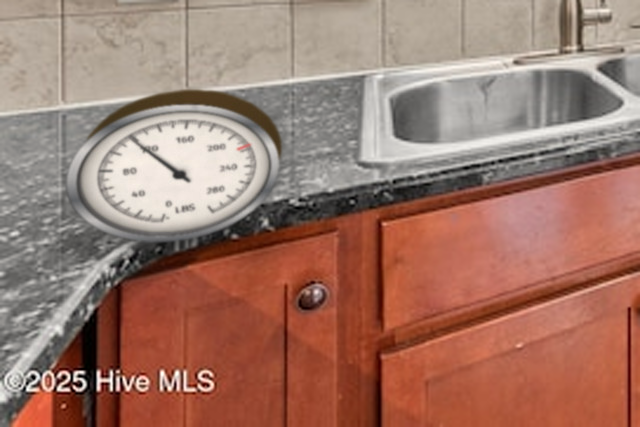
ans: 120,lb
